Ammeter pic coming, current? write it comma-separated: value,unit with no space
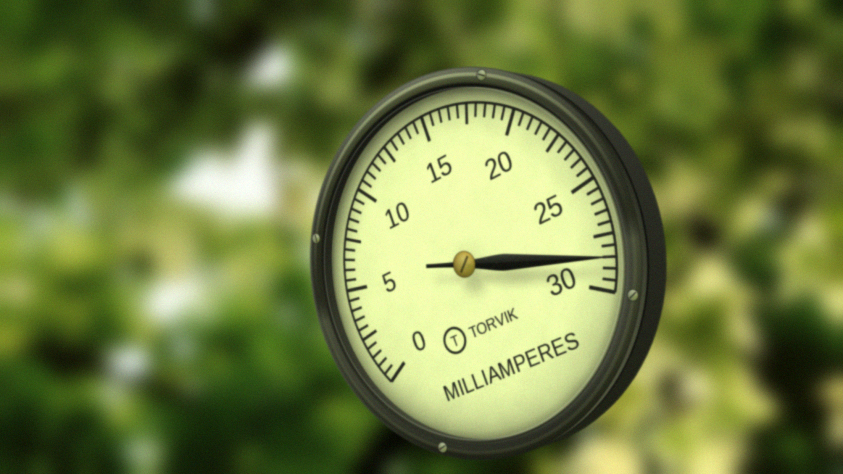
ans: 28.5,mA
